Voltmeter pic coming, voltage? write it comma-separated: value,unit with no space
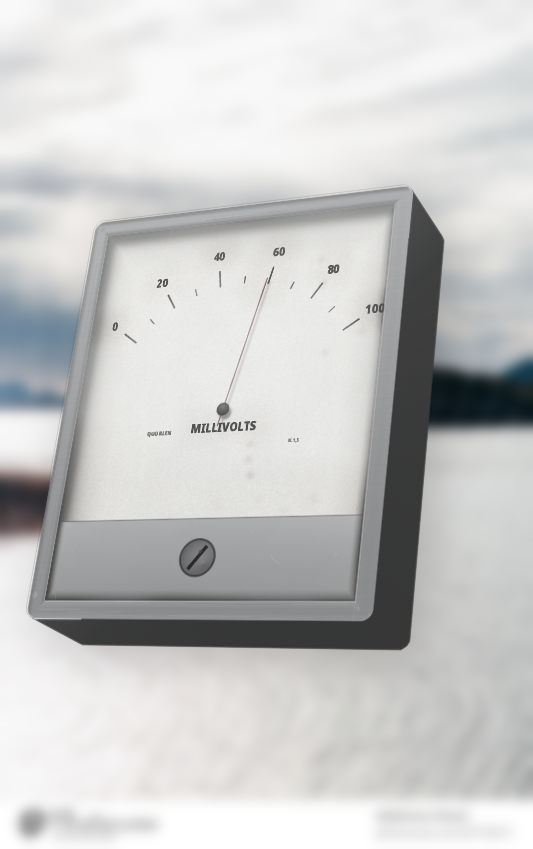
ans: 60,mV
